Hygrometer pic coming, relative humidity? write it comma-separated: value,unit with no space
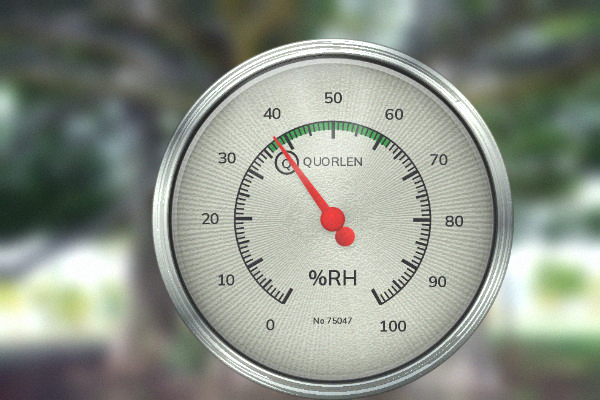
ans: 38,%
